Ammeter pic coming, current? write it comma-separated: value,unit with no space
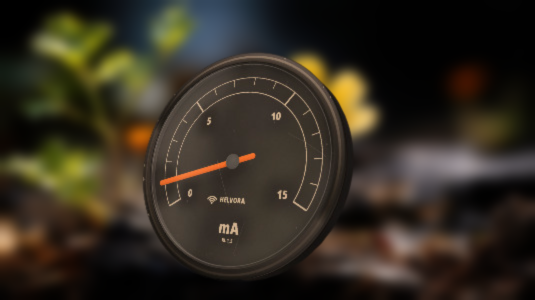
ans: 1,mA
